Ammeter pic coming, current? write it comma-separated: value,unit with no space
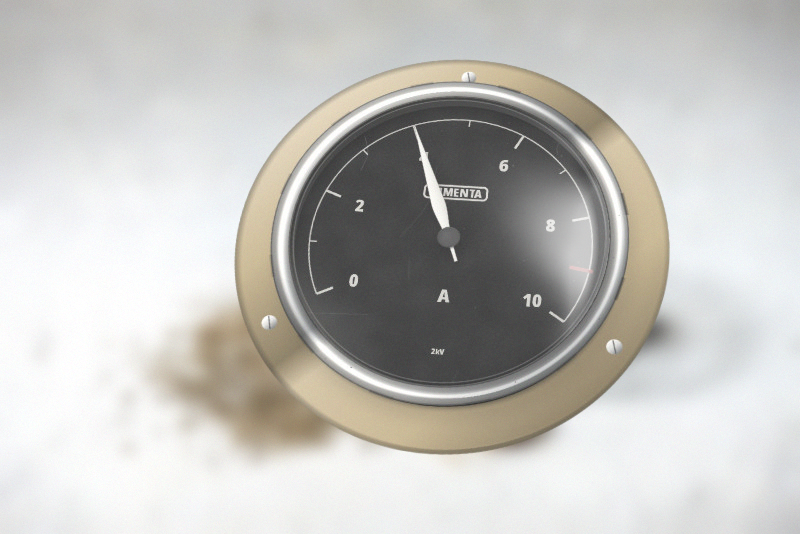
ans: 4,A
